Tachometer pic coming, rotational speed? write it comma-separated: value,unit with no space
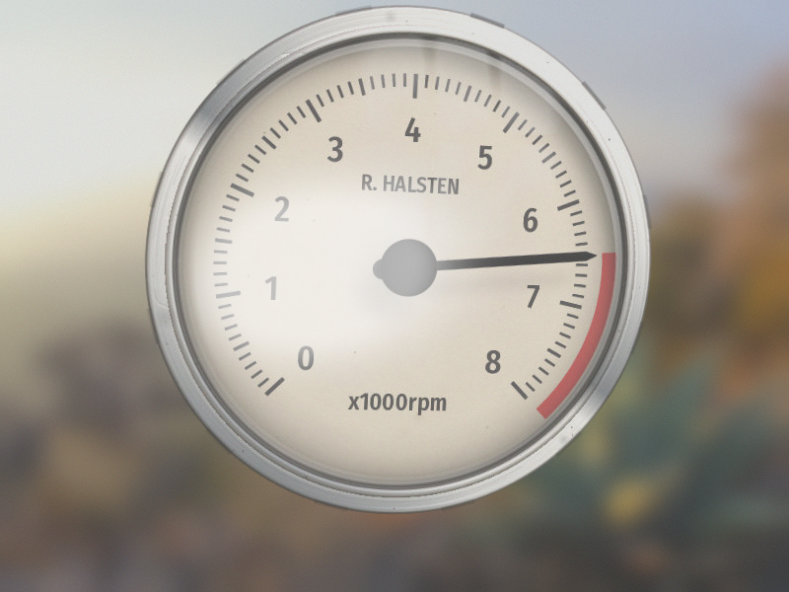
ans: 6500,rpm
